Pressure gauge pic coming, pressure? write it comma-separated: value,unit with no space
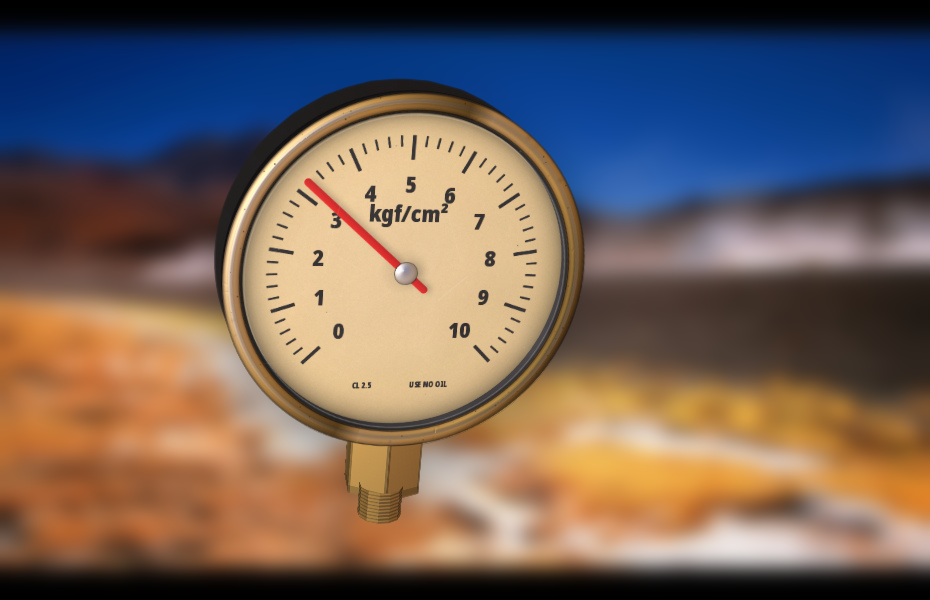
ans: 3.2,kg/cm²
